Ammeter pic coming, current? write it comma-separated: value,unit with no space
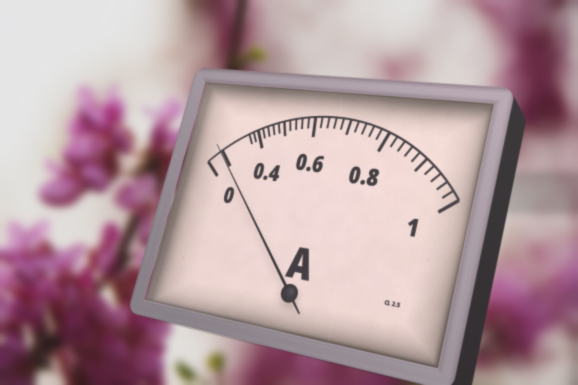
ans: 0.2,A
